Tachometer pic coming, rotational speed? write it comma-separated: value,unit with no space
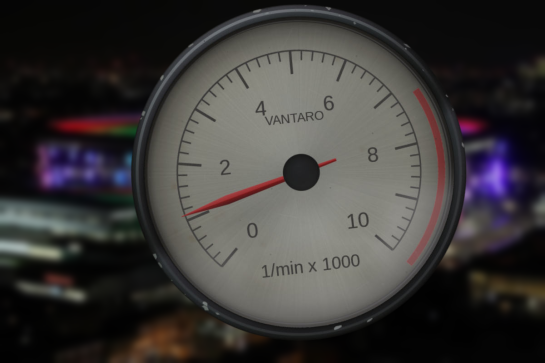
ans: 1100,rpm
